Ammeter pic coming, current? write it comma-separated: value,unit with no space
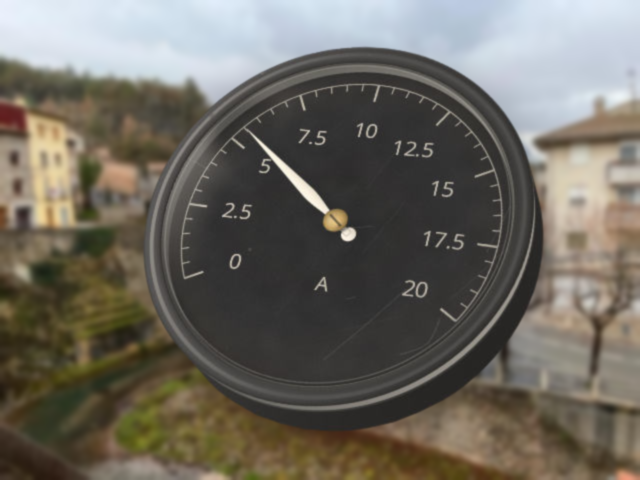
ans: 5.5,A
